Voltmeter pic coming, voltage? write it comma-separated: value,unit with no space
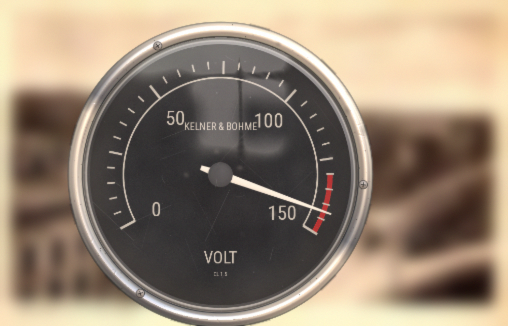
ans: 142.5,V
